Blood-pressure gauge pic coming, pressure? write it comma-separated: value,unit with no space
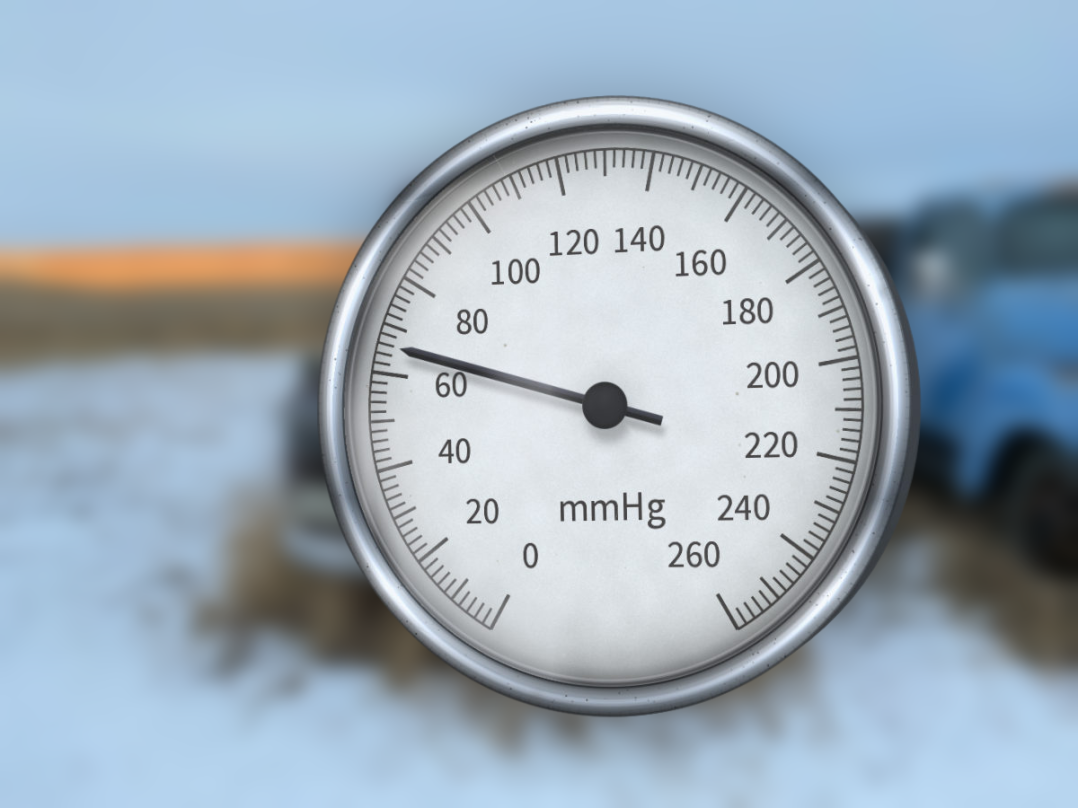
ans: 66,mmHg
